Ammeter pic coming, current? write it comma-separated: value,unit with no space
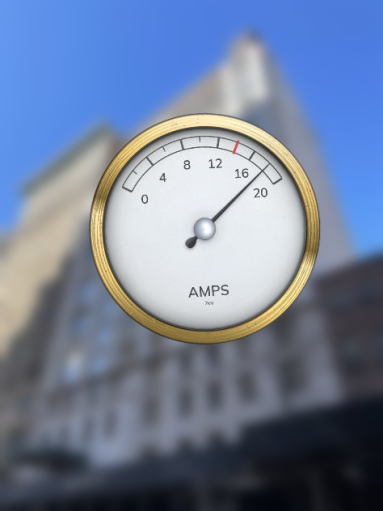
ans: 18,A
